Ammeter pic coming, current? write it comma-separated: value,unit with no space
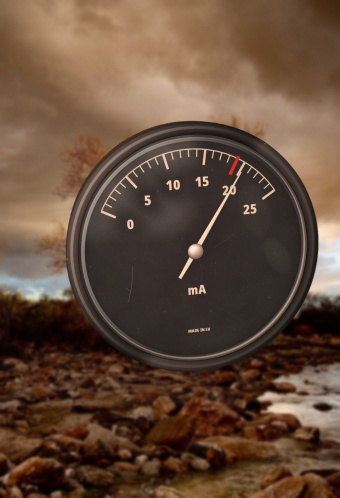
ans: 20,mA
